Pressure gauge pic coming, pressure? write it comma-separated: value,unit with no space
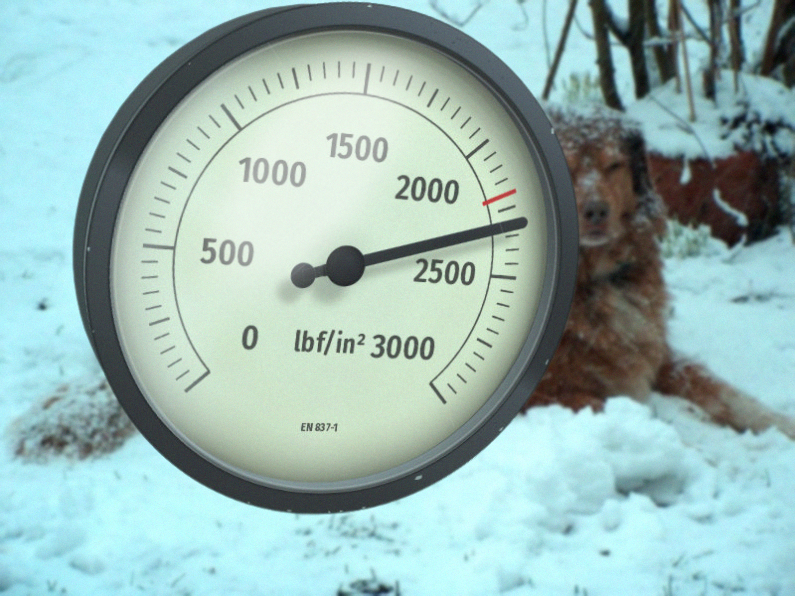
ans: 2300,psi
